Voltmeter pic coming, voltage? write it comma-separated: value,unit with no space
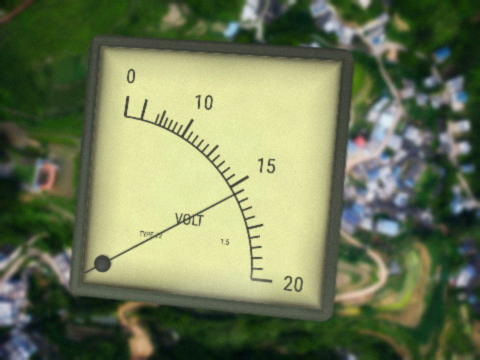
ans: 15.5,V
